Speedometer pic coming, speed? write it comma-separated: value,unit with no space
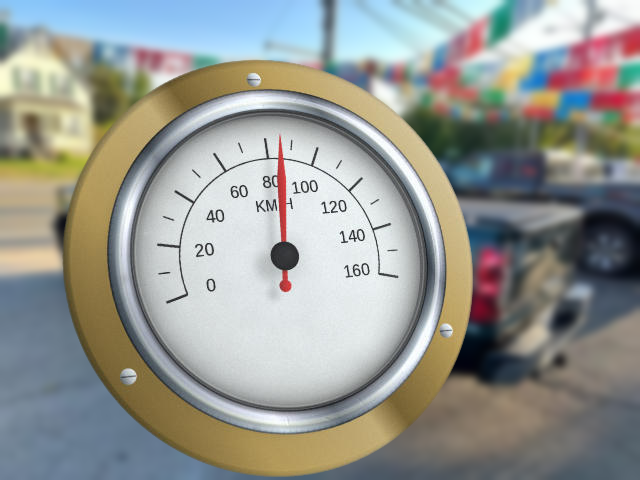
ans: 85,km/h
